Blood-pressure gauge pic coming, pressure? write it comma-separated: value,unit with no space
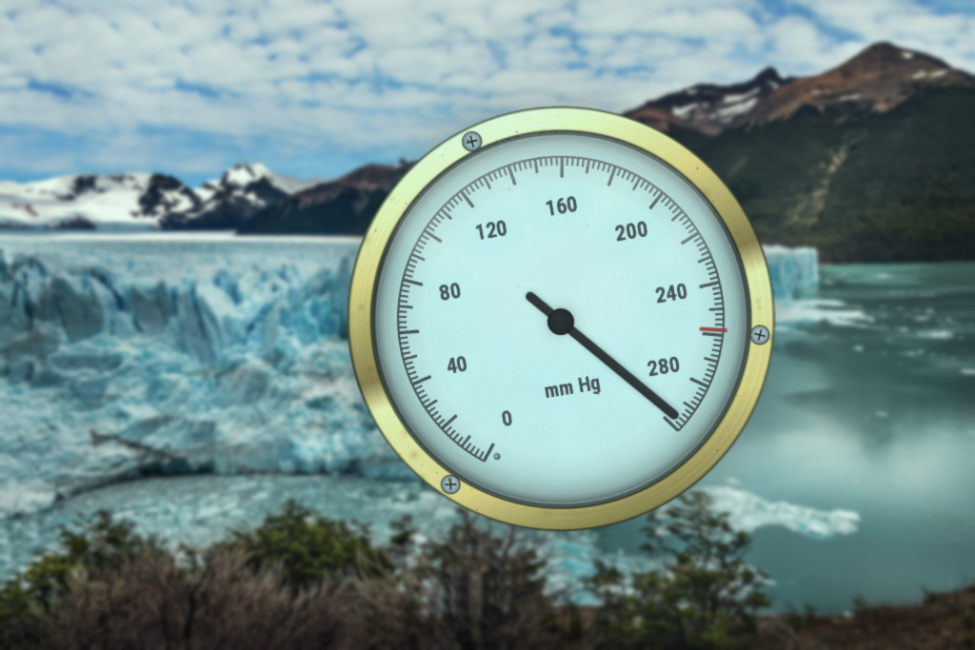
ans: 296,mmHg
